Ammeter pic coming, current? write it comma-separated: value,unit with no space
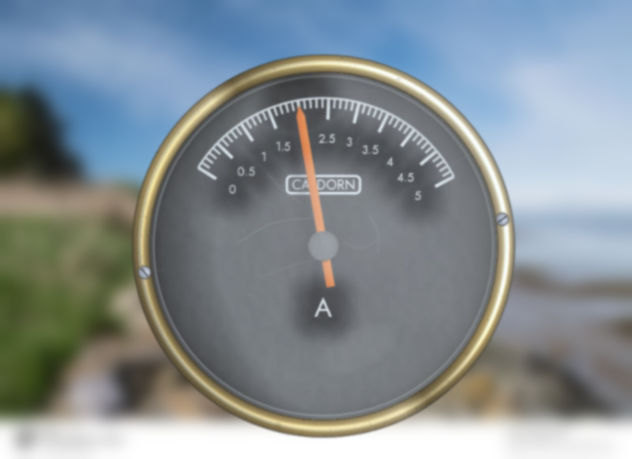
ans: 2,A
